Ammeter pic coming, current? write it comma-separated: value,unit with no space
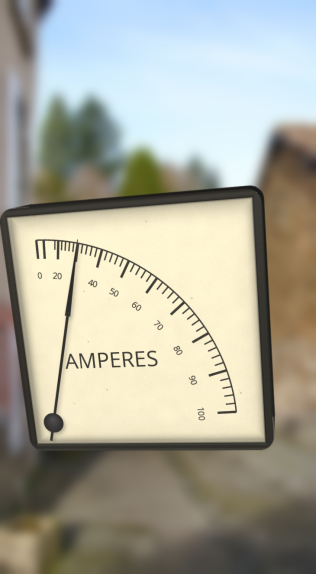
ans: 30,A
